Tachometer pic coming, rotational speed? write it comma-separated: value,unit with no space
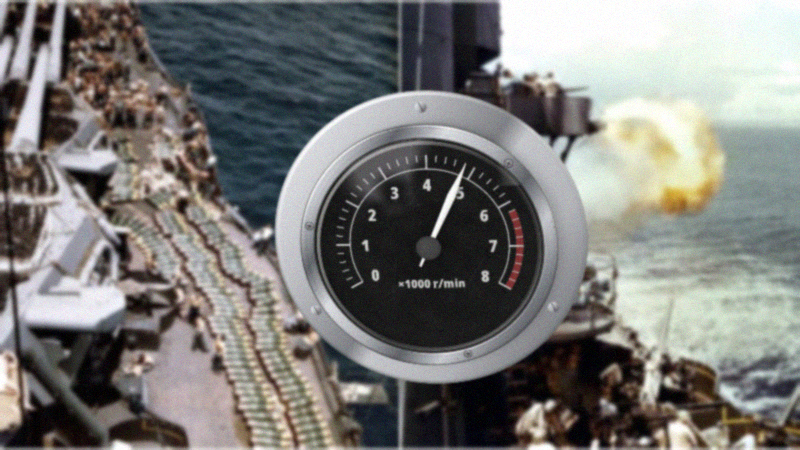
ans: 4800,rpm
